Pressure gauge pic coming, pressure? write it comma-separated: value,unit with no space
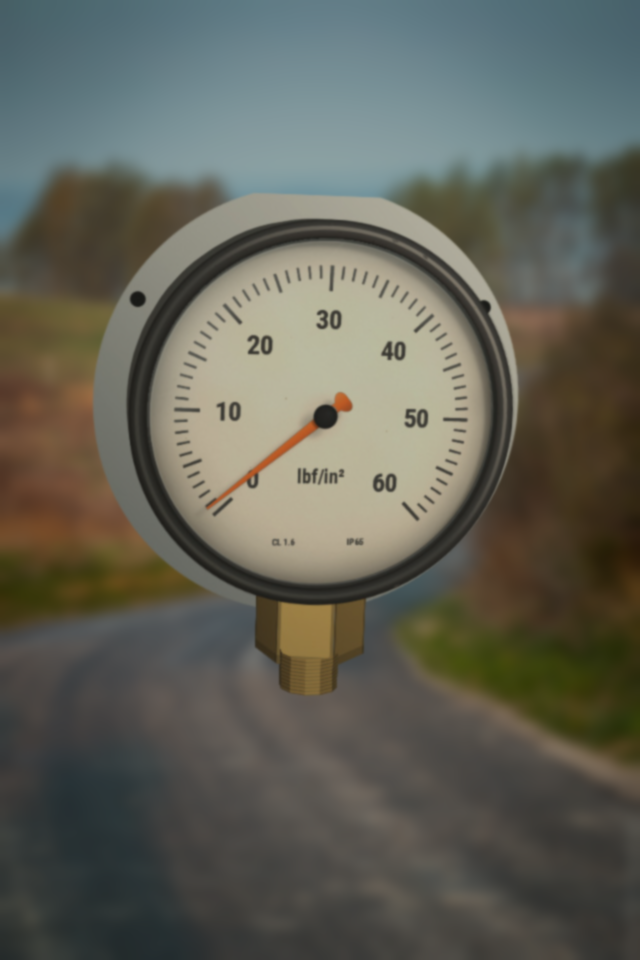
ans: 1,psi
